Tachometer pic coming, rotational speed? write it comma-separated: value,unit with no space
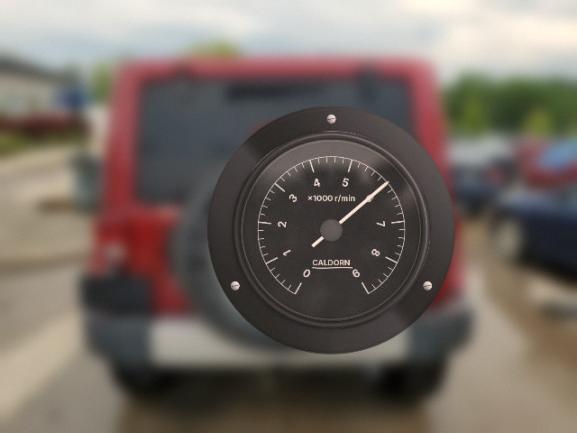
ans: 6000,rpm
